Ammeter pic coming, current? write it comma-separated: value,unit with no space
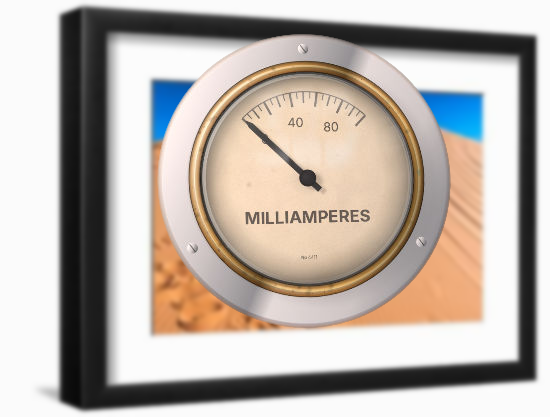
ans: 0,mA
